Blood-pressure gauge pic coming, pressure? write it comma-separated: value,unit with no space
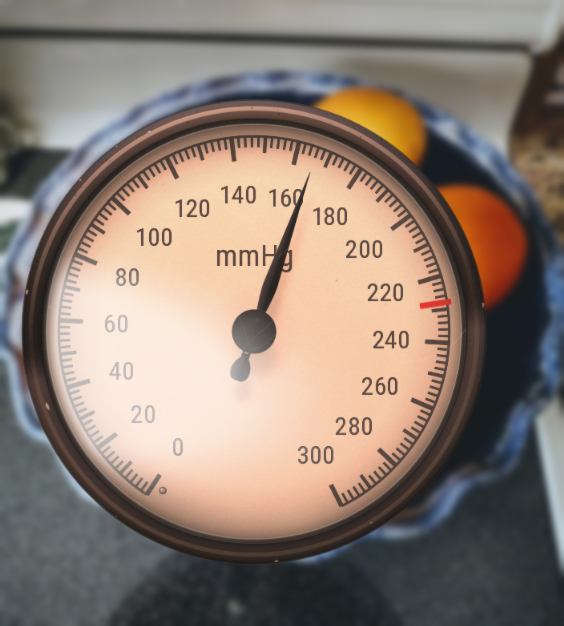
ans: 166,mmHg
